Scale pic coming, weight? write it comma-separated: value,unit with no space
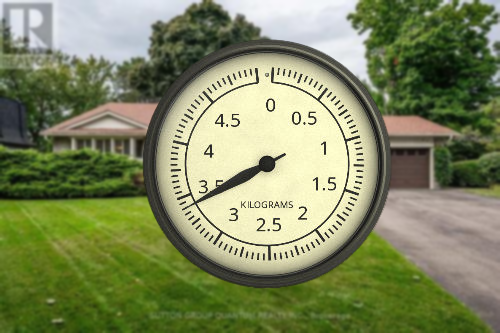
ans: 3.4,kg
